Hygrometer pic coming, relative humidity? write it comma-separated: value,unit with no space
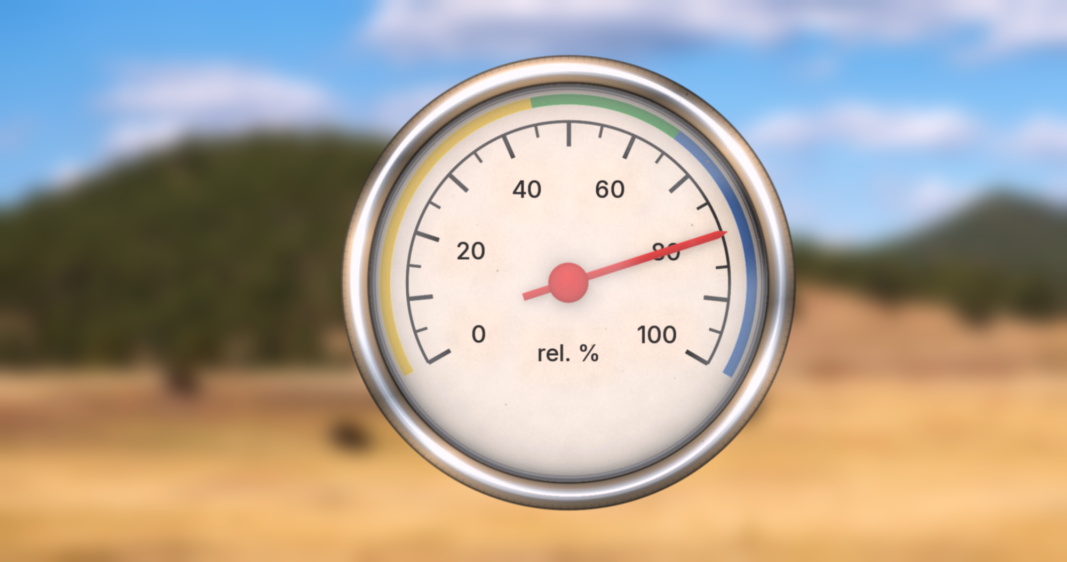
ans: 80,%
